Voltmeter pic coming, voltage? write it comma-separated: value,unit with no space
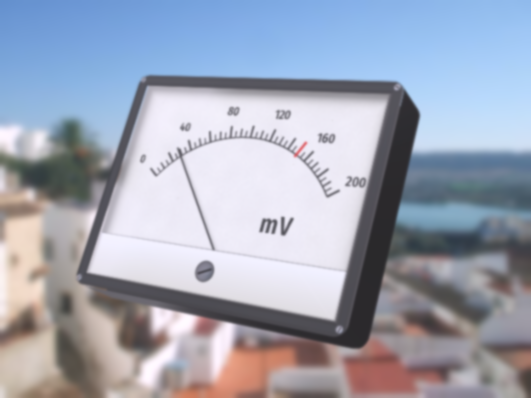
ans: 30,mV
